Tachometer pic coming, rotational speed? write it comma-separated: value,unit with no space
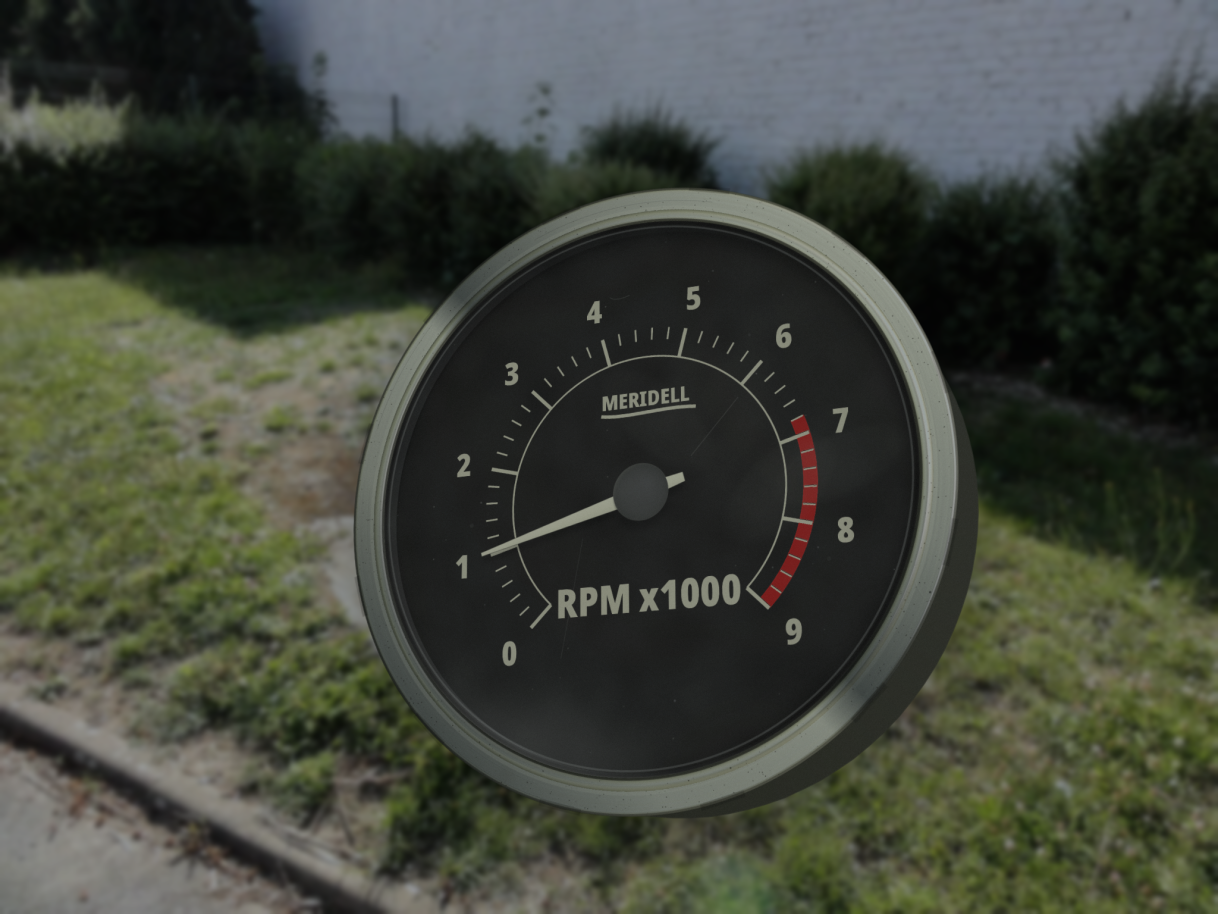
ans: 1000,rpm
